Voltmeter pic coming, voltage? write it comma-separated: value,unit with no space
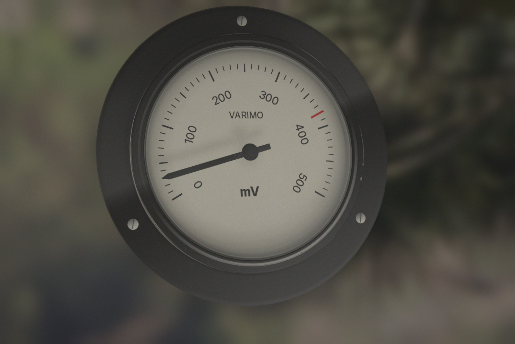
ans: 30,mV
